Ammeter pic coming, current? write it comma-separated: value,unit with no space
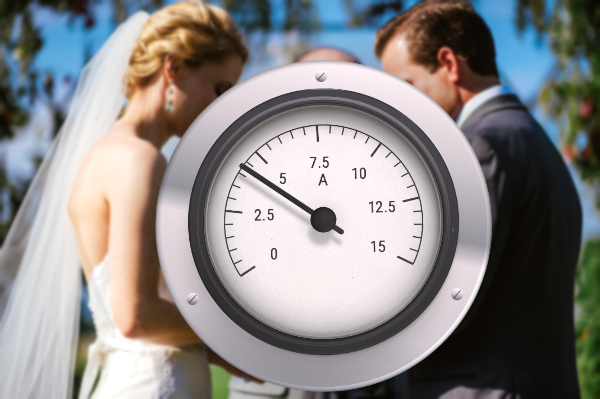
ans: 4.25,A
